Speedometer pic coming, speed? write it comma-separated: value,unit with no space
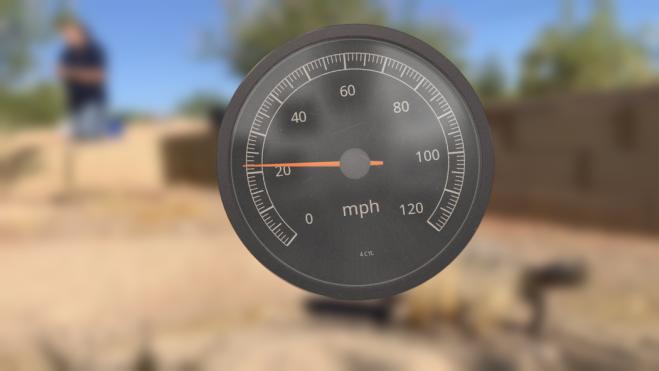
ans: 22,mph
